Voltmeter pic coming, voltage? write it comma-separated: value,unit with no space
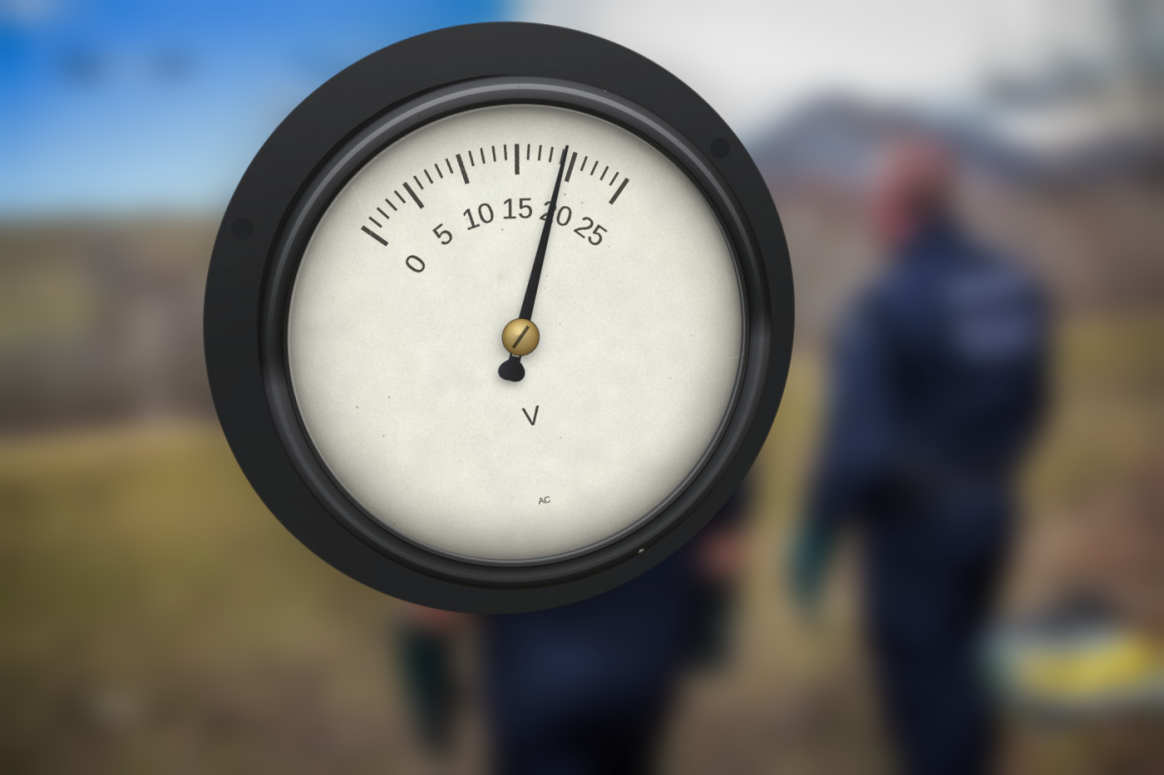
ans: 19,V
